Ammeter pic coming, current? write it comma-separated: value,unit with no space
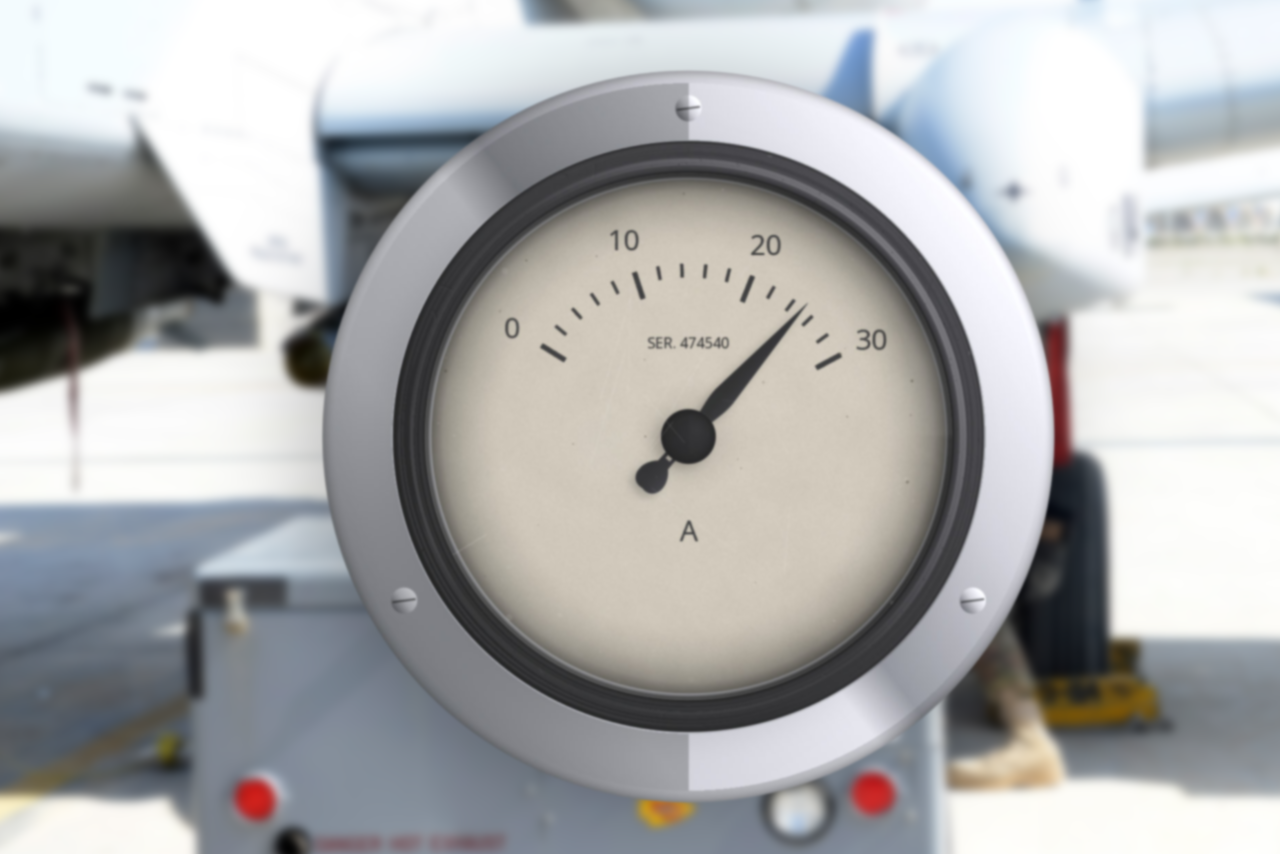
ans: 25,A
